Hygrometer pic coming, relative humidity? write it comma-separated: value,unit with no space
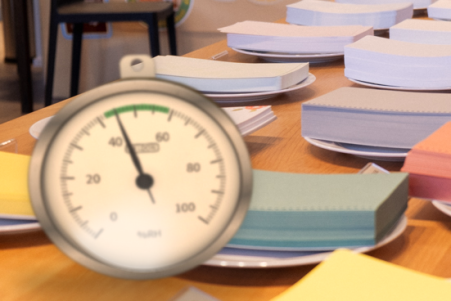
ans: 45,%
